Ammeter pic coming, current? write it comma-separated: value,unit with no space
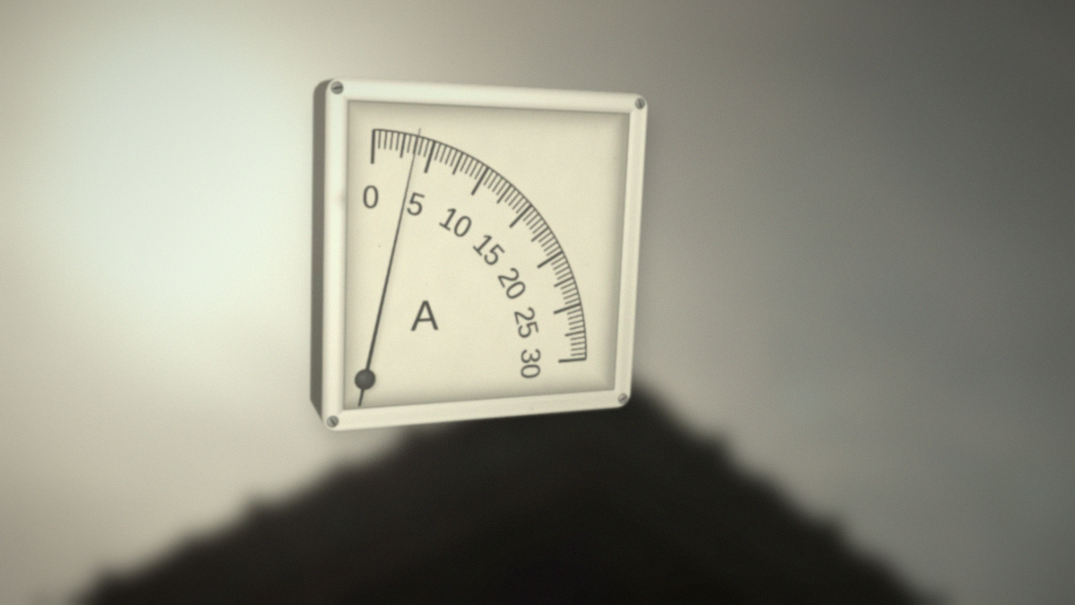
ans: 3.5,A
